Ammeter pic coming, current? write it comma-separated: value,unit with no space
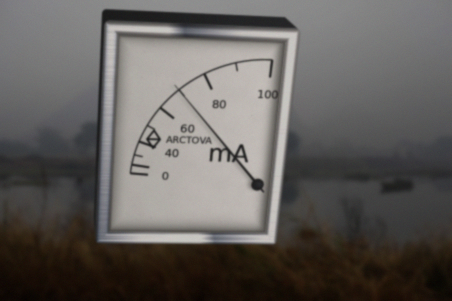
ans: 70,mA
